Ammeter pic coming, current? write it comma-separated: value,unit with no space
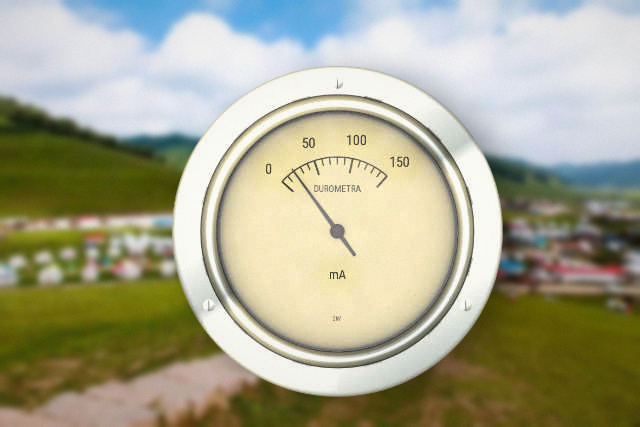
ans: 20,mA
